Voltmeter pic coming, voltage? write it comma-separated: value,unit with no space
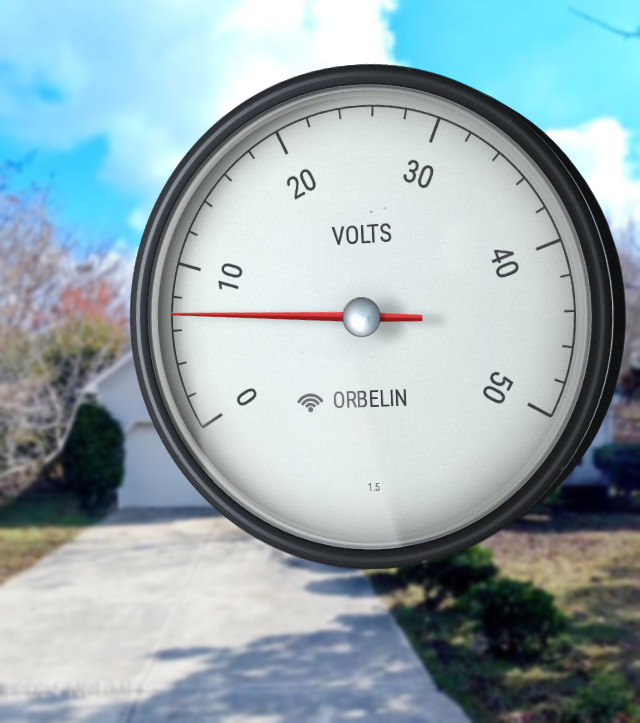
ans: 7,V
